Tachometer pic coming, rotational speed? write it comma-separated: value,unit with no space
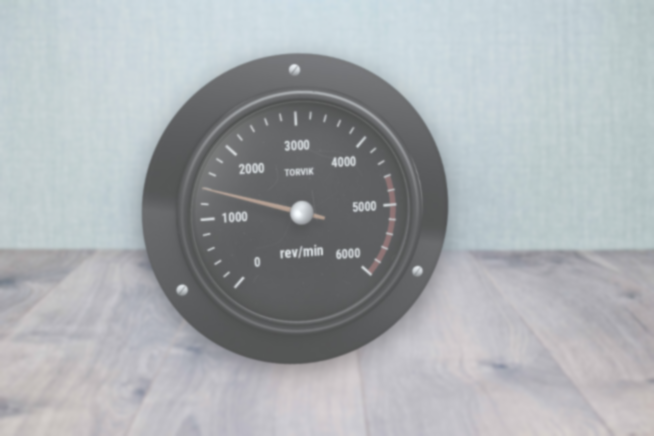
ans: 1400,rpm
